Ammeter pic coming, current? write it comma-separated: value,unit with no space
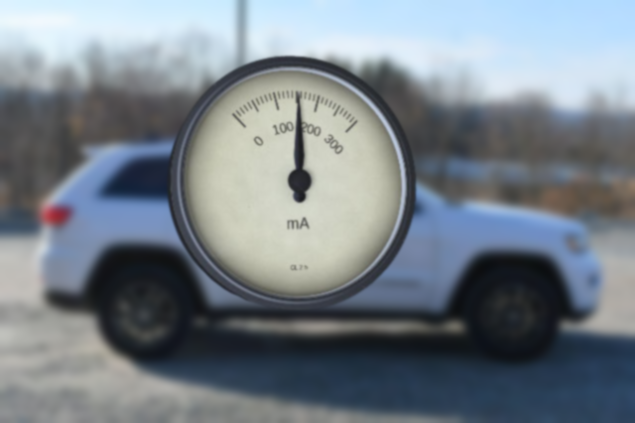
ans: 150,mA
